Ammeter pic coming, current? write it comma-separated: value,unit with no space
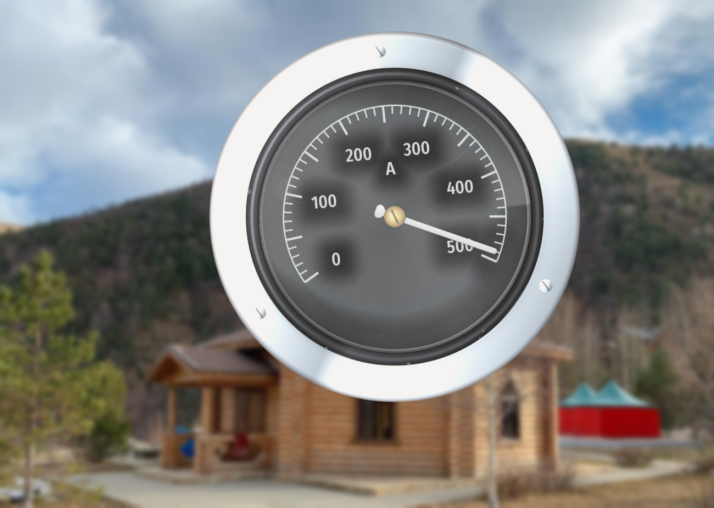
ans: 490,A
